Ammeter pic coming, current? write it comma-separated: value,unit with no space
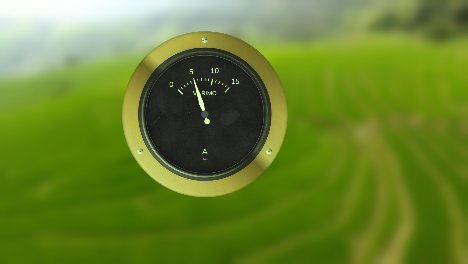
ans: 5,A
